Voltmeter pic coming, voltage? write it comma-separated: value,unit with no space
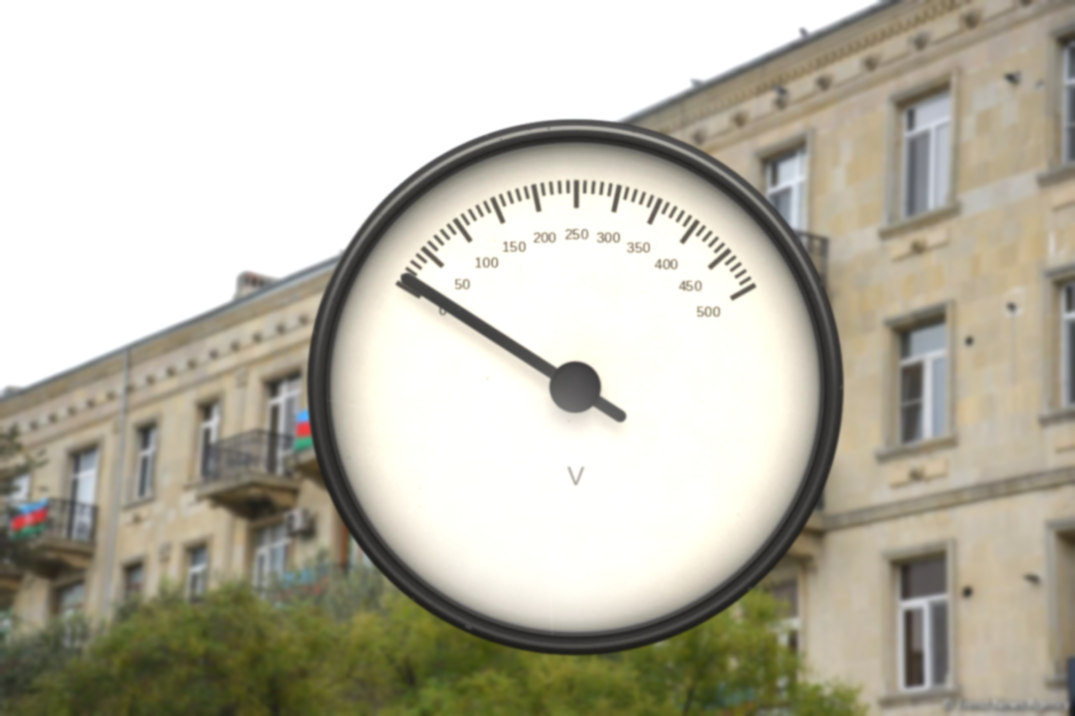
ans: 10,V
